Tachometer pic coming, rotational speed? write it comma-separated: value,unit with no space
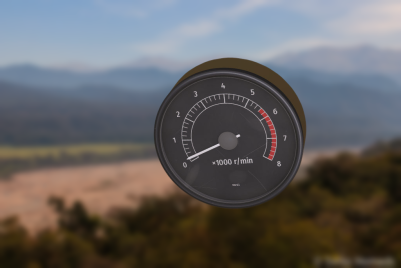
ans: 200,rpm
